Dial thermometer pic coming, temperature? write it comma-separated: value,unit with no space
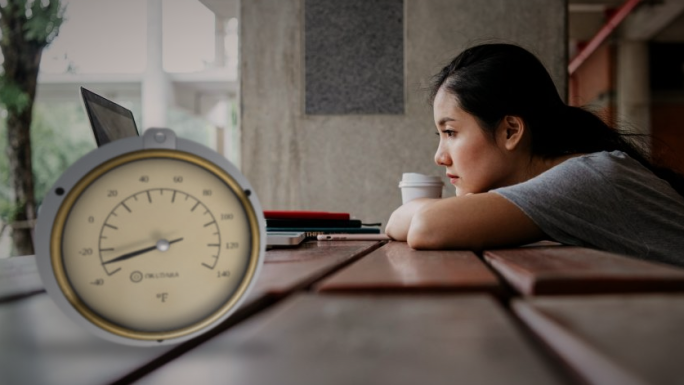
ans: -30,°F
